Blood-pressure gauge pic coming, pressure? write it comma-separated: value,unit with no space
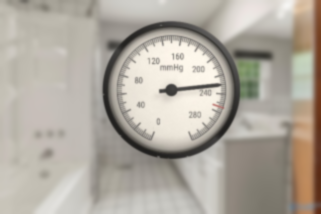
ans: 230,mmHg
